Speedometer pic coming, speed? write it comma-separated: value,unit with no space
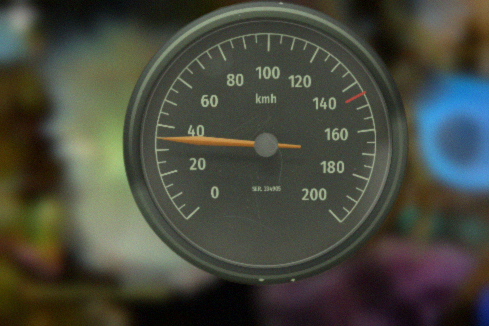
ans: 35,km/h
